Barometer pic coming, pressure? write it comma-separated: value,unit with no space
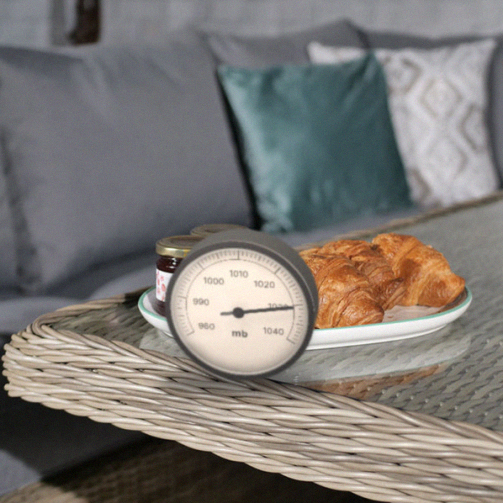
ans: 1030,mbar
